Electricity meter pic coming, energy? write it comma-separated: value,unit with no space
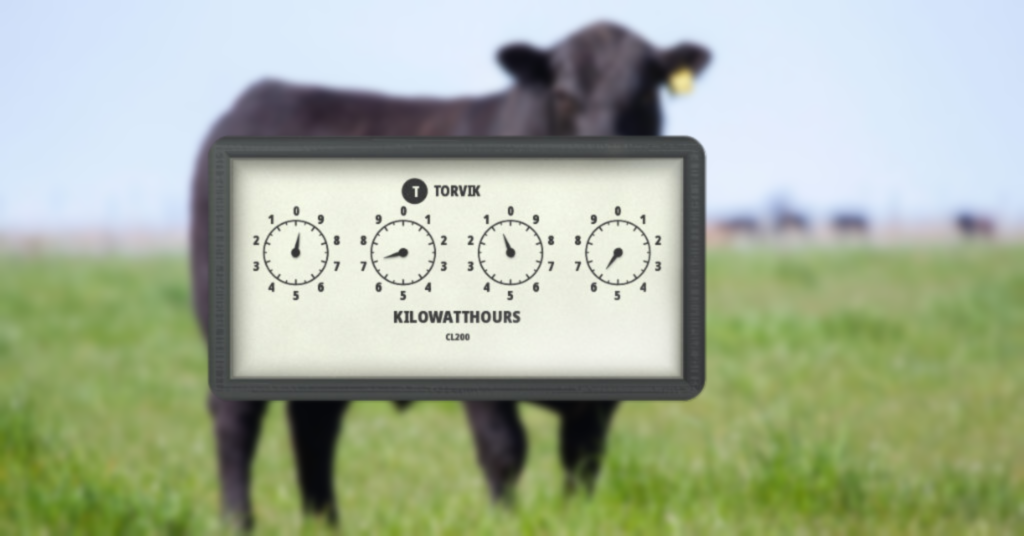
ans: 9706,kWh
